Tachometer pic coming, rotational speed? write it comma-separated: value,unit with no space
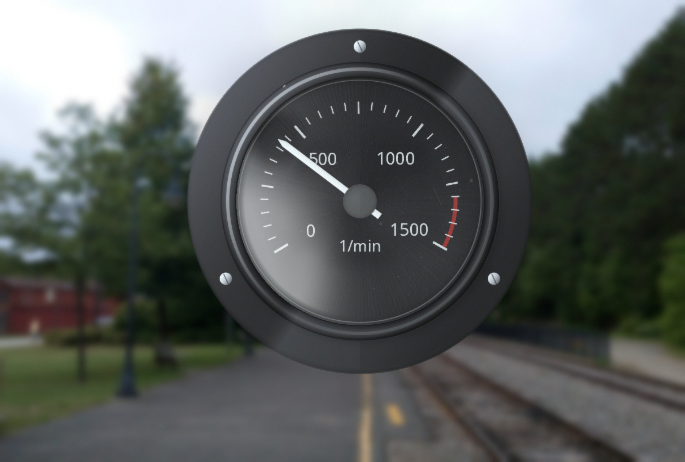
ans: 425,rpm
